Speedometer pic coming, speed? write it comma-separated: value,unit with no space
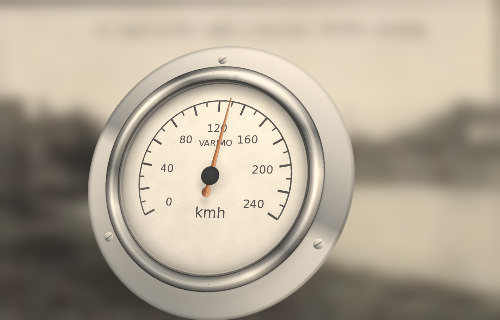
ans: 130,km/h
